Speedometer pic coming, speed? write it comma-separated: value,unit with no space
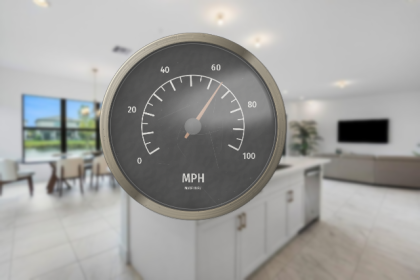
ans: 65,mph
